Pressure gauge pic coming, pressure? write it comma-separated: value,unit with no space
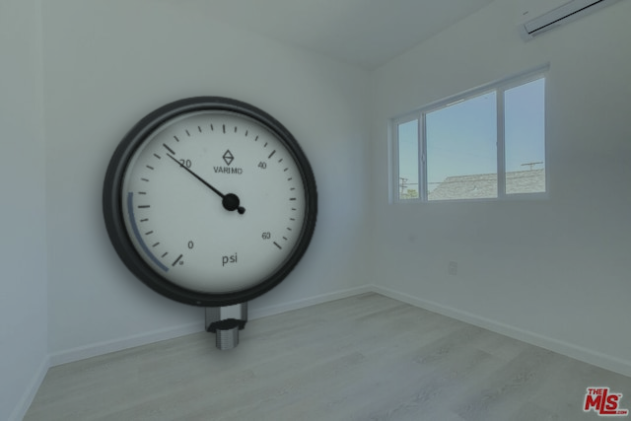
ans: 19,psi
